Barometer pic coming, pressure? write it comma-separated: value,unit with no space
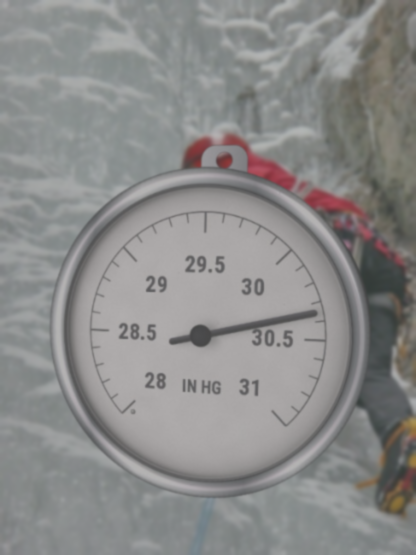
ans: 30.35,inHg
